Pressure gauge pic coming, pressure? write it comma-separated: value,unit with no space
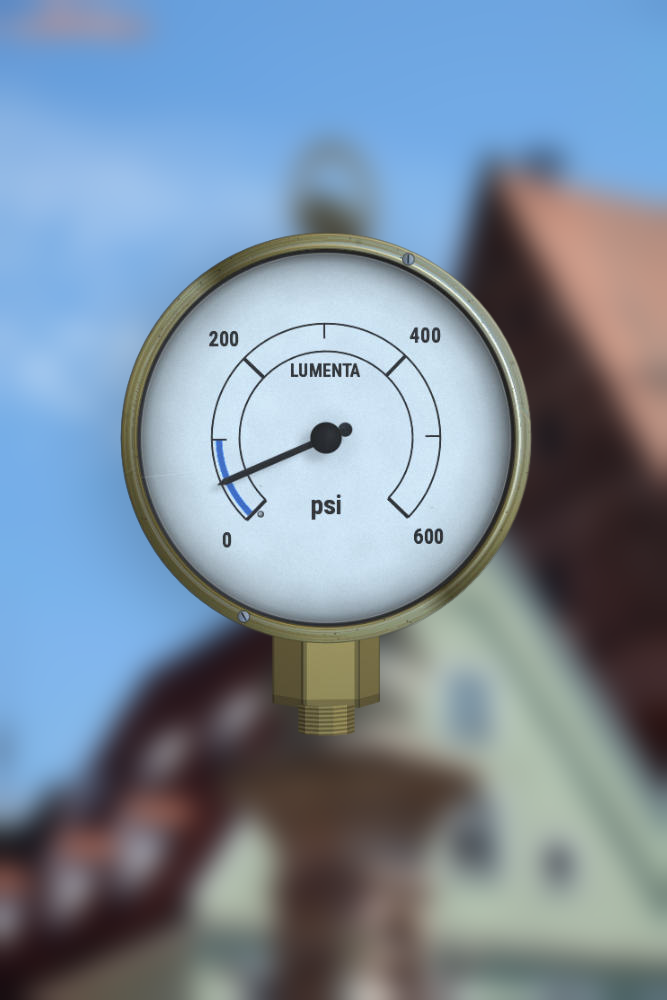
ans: 50,psi
